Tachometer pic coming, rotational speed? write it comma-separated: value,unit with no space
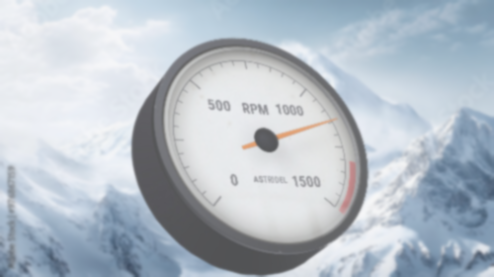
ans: 1150,rpm
